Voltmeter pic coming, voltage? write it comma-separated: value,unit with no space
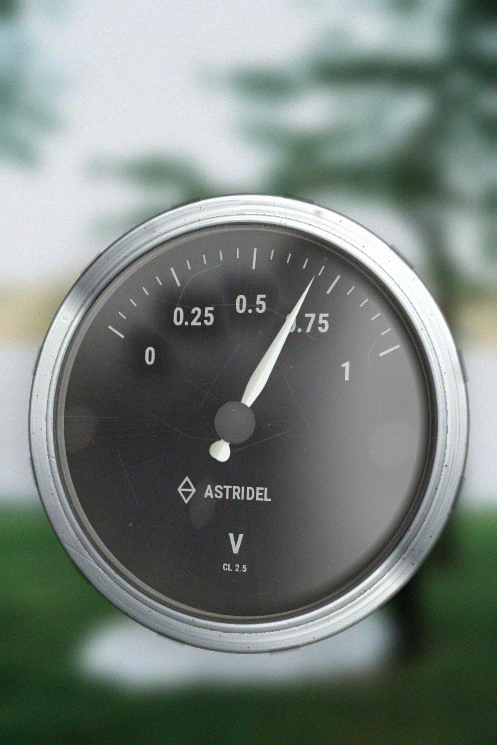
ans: 0.7,V
